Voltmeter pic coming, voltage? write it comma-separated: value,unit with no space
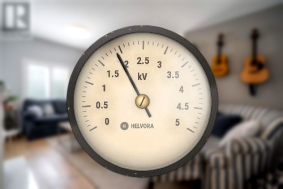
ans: 1.9,kV
